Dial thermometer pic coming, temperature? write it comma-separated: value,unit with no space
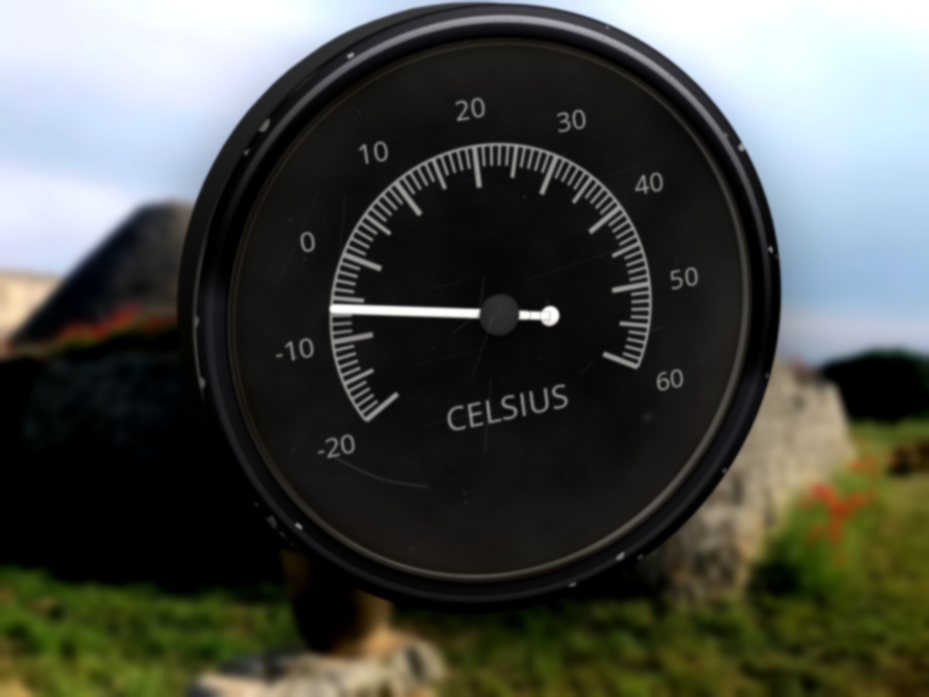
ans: -6,°C
